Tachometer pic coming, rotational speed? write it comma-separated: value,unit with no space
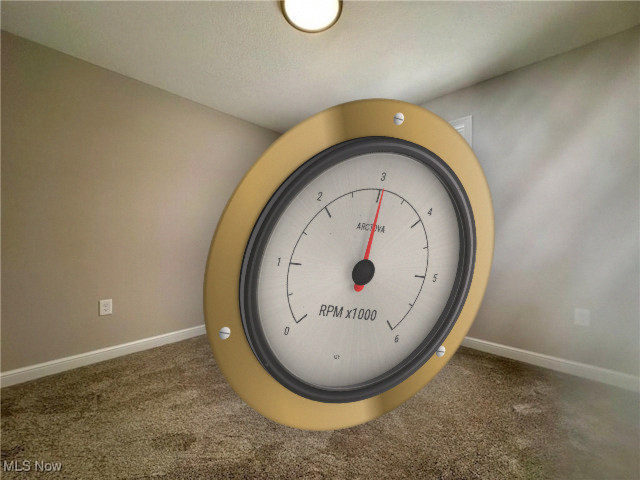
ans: 3000,rpm
